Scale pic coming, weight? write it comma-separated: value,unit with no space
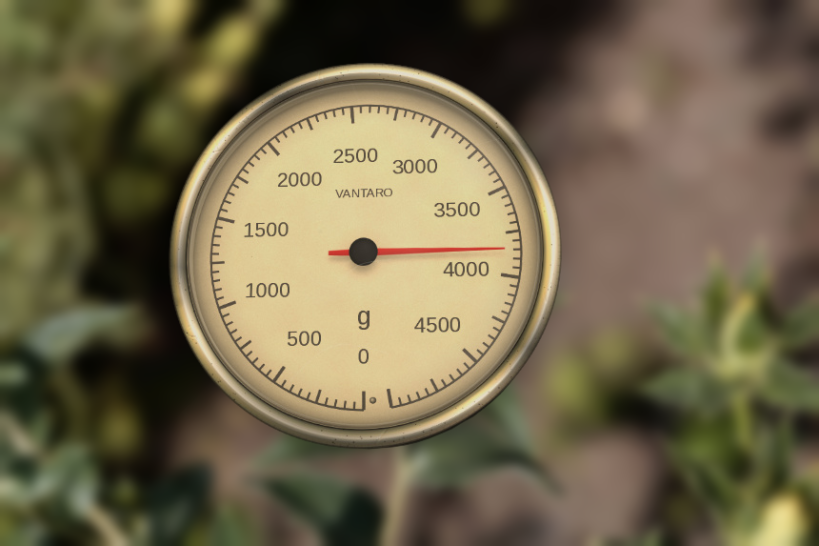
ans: 3850,g
